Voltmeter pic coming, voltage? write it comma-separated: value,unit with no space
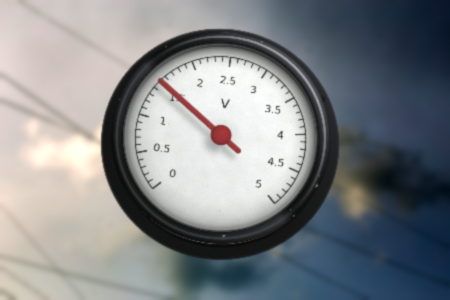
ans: 1.5,V
